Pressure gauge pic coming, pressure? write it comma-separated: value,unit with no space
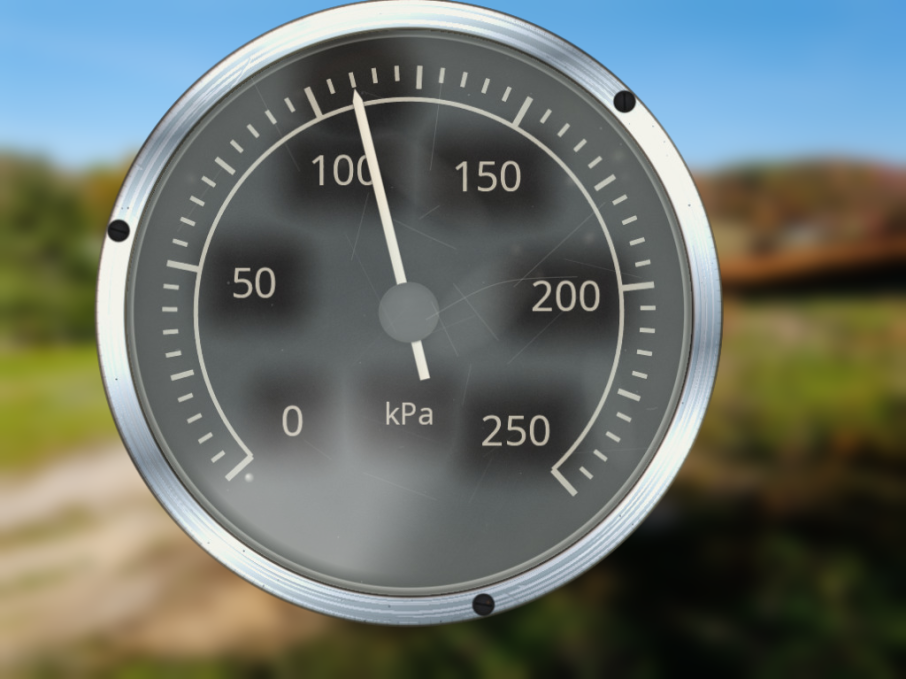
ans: 110,kPa
